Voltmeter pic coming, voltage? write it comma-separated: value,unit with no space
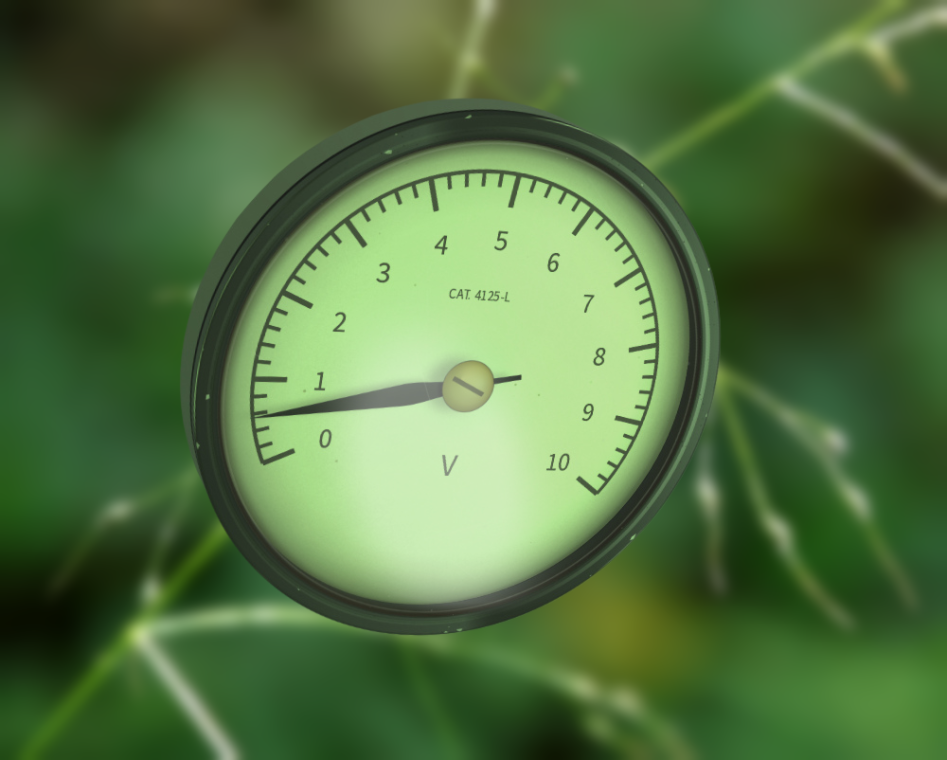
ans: 0.6,V
